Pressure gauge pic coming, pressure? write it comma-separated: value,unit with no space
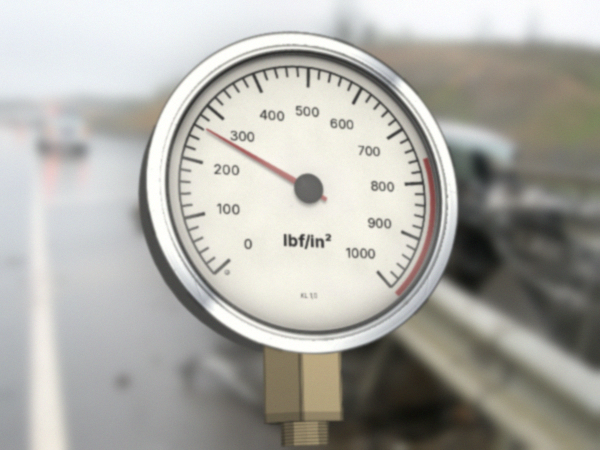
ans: 260,psi
